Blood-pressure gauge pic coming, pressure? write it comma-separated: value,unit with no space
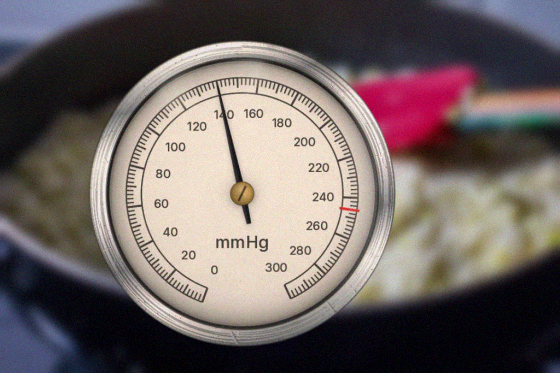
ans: 140,mmHg
